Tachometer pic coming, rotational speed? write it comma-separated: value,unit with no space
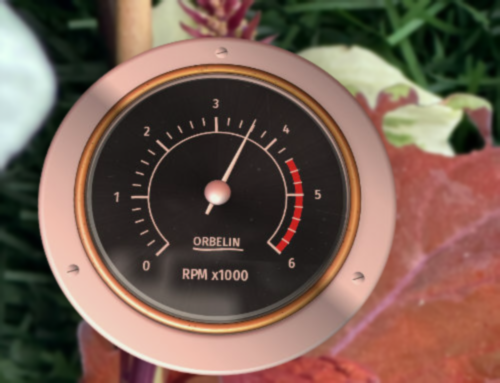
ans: 3600,rpm
